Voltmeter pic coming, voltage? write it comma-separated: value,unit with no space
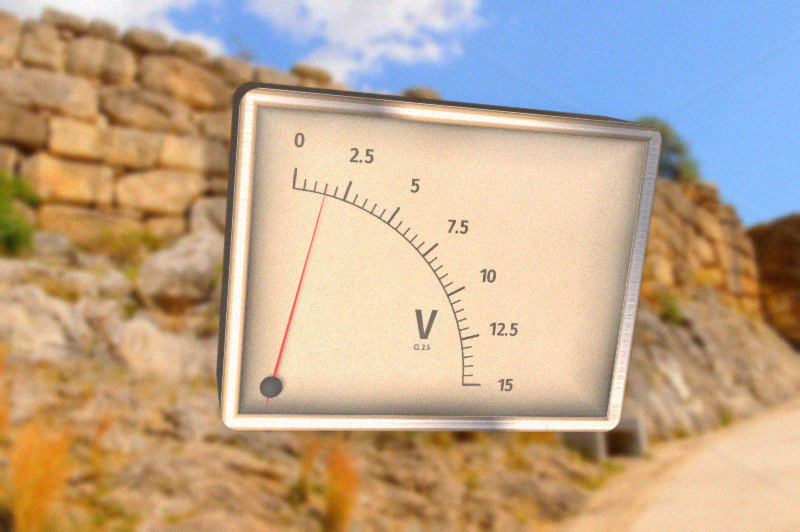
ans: 1.5,V
